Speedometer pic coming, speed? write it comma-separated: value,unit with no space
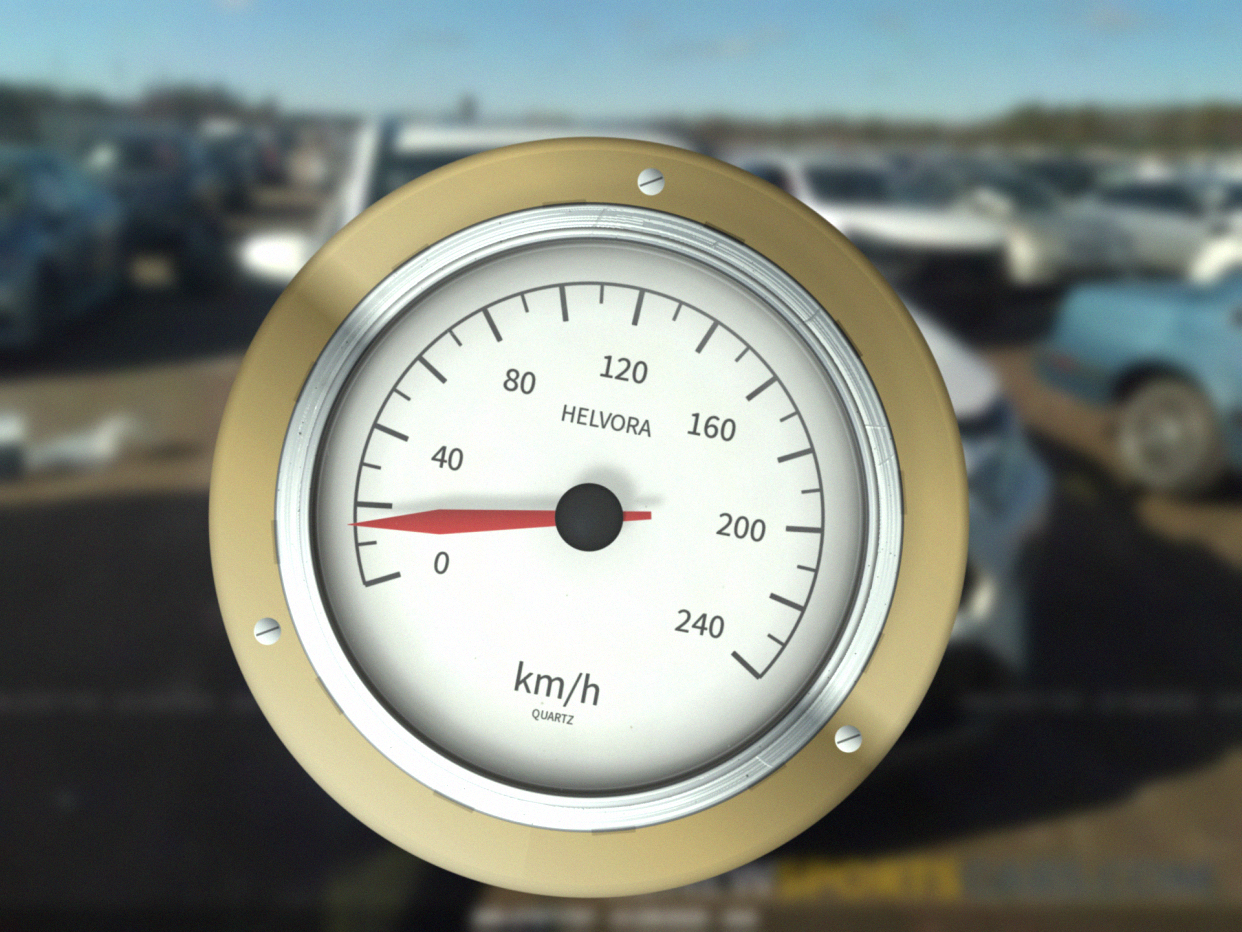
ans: 15,km/h
